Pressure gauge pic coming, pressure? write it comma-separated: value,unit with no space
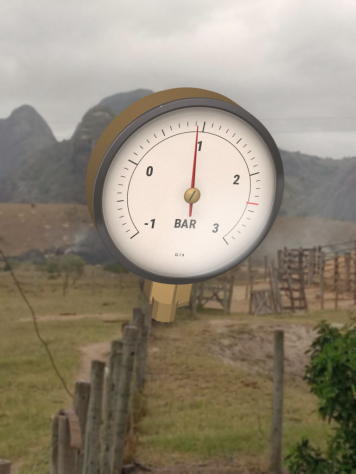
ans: 0.9,bar
